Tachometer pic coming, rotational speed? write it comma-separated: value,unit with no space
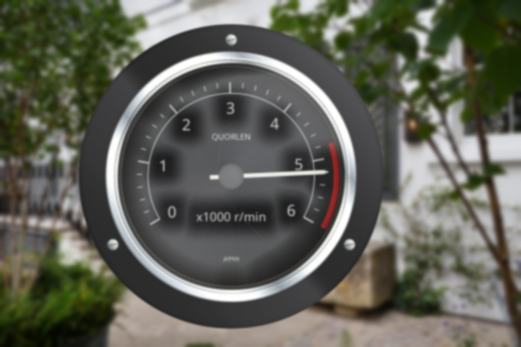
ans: 5200,rpm
